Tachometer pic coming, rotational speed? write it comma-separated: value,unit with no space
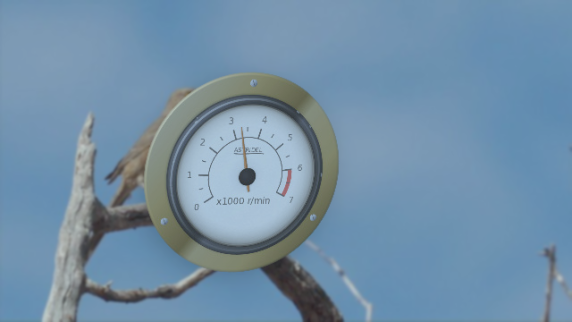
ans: 3250,rpm
